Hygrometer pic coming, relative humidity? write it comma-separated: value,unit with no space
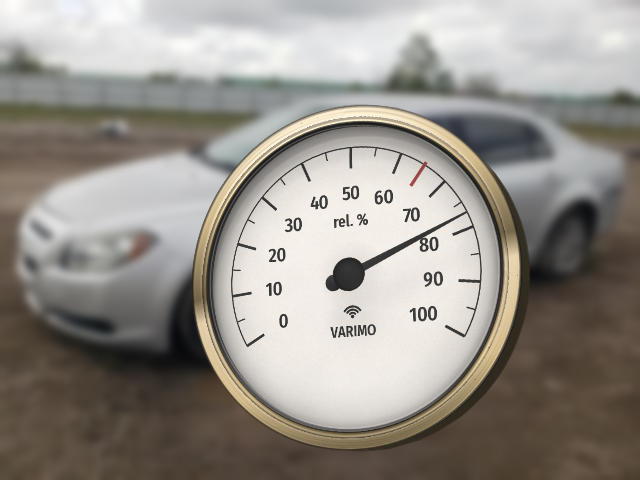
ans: 77.5,%
